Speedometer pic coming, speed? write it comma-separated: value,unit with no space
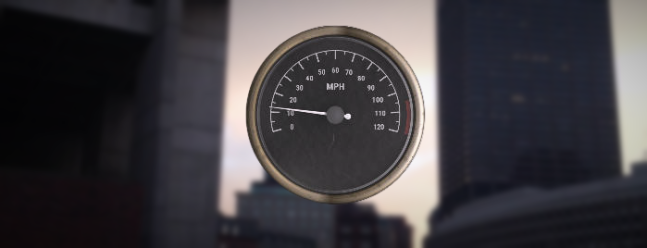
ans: 12.5,mph
